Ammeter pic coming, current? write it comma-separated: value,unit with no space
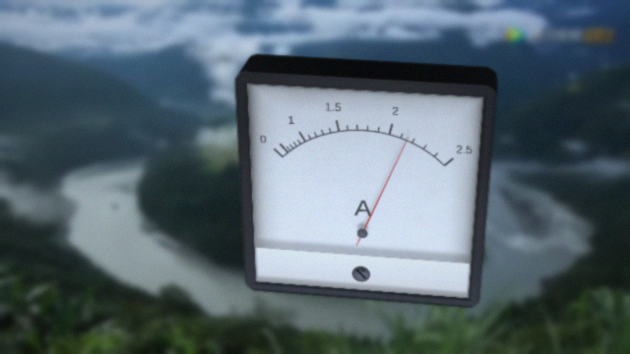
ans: 2.15,A
